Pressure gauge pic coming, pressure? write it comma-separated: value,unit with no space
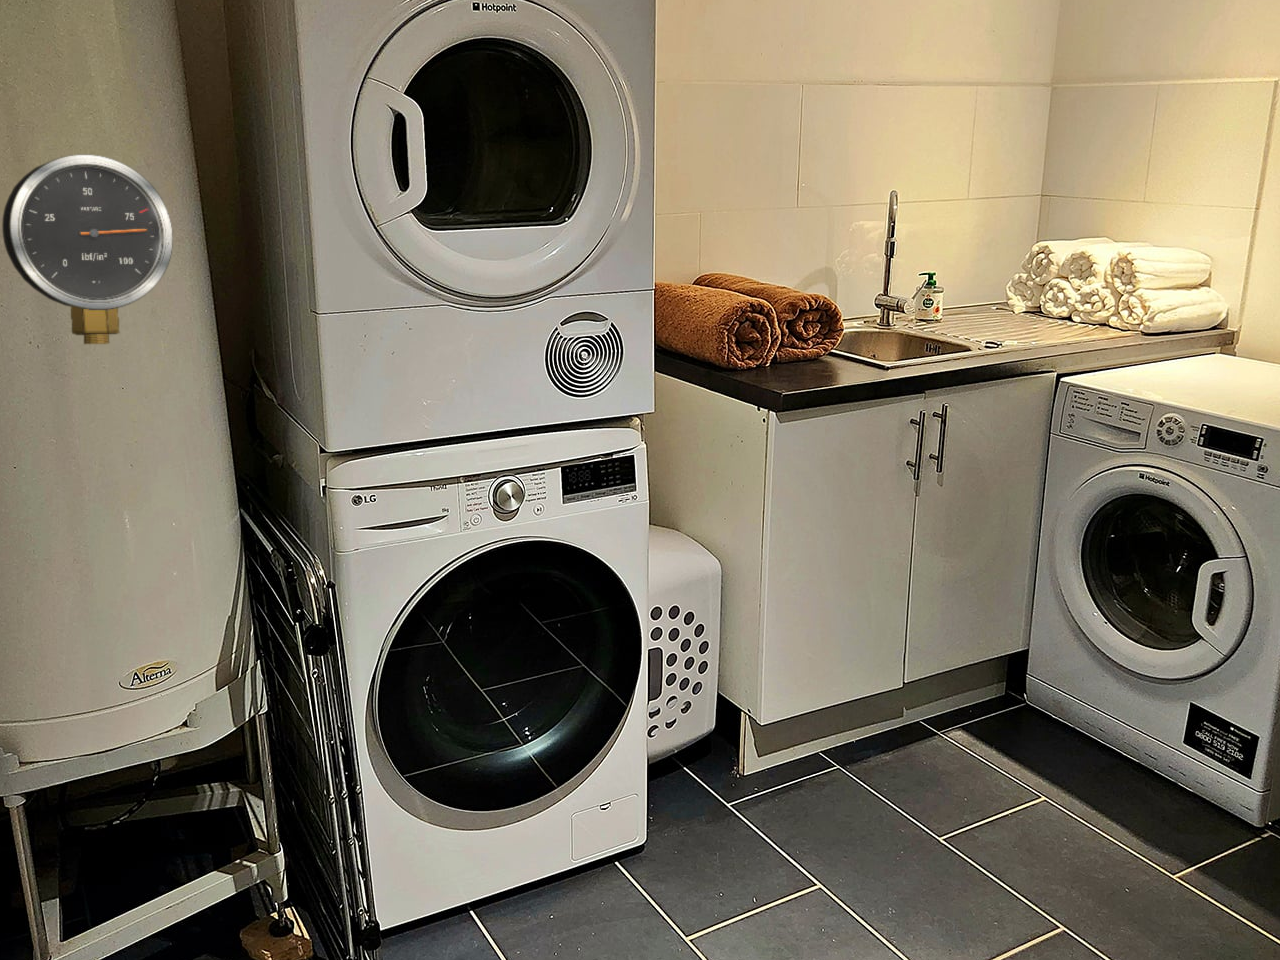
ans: 82.5,psi
